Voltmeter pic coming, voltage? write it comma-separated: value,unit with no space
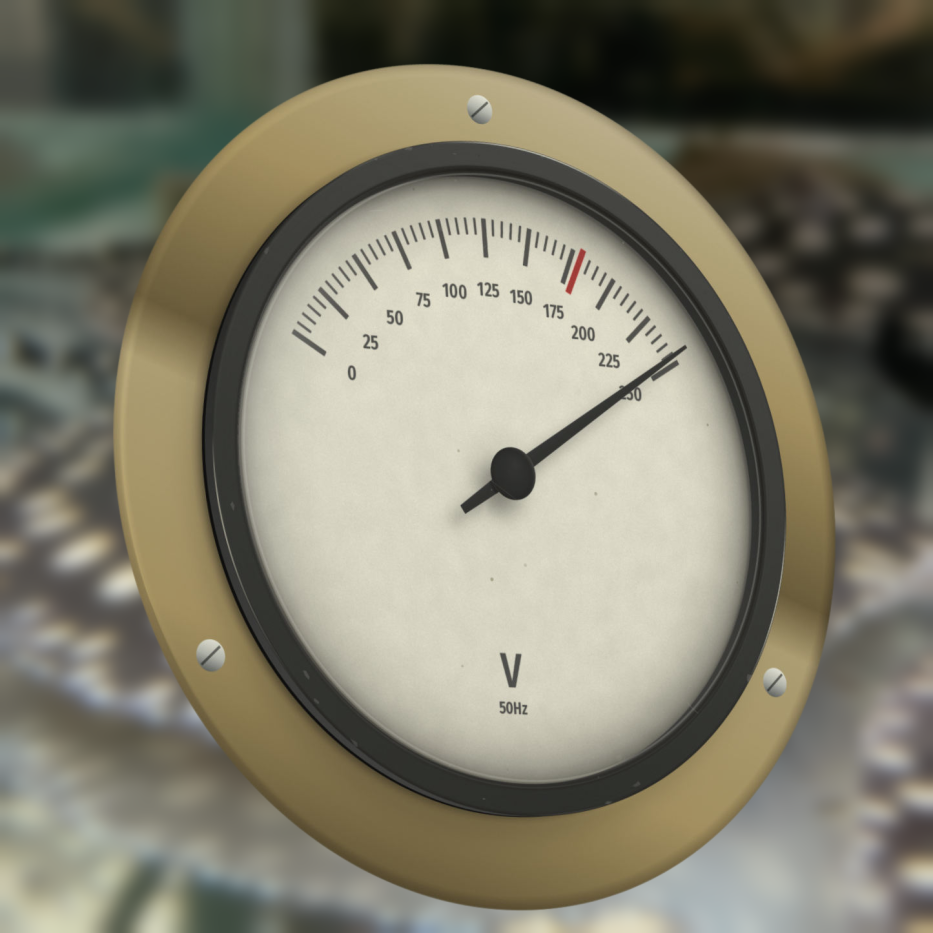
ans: 245,V
